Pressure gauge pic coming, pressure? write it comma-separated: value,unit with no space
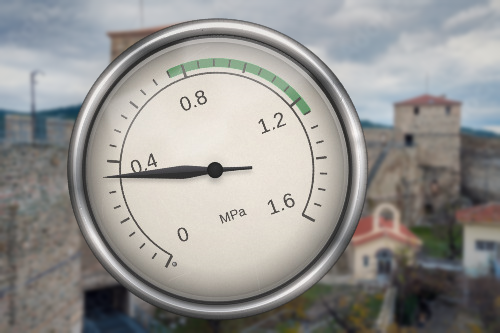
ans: 0.35,MPa
